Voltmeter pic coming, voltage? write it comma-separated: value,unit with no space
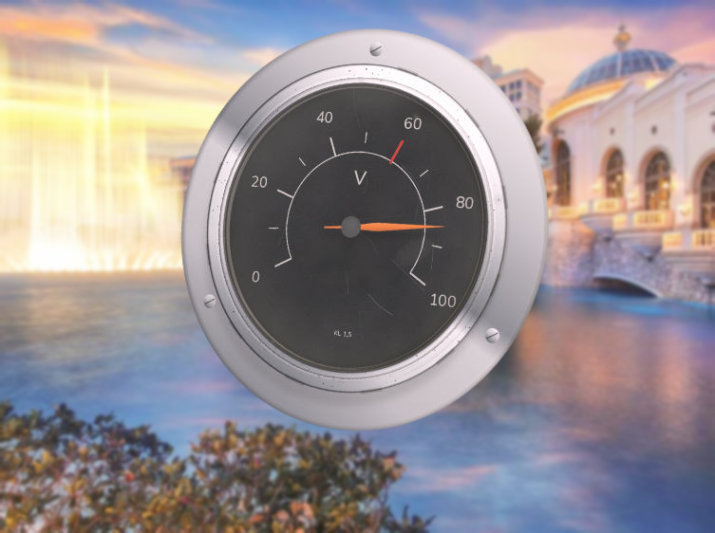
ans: 85,V
